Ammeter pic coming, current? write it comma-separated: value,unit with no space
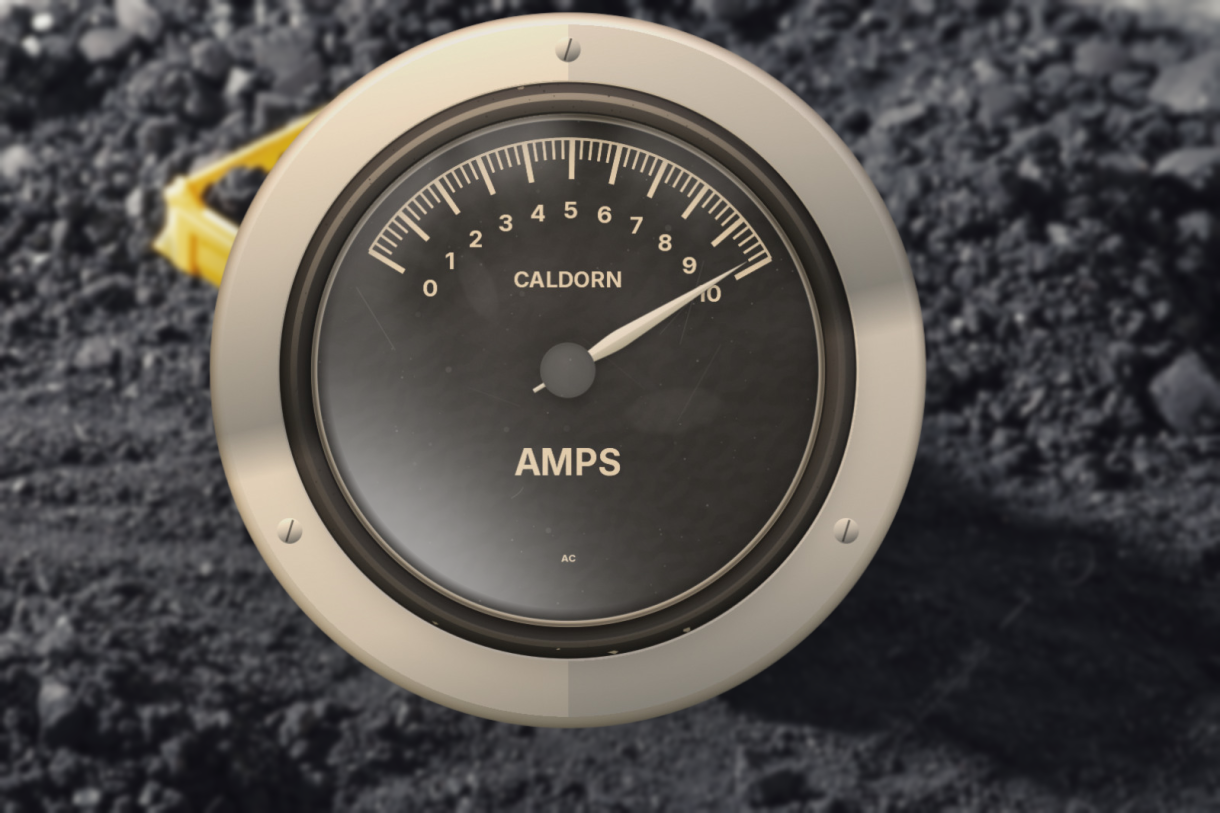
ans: 9.8,A
